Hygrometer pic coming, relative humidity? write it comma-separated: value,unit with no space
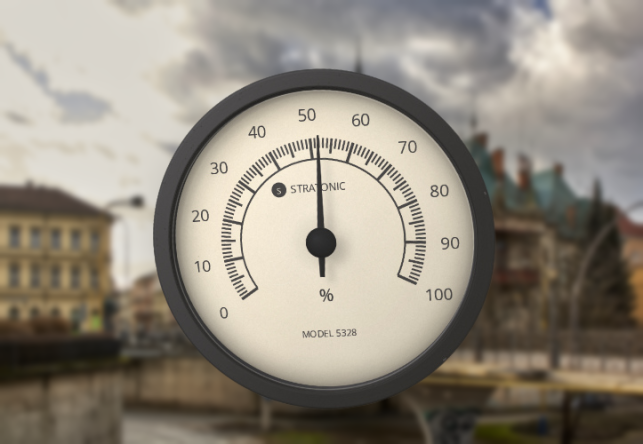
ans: 52,%
